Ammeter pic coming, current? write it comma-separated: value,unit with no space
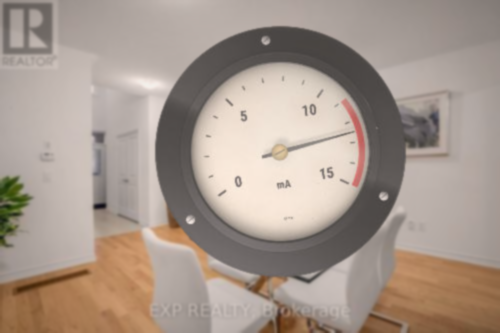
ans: 12.5,mA
